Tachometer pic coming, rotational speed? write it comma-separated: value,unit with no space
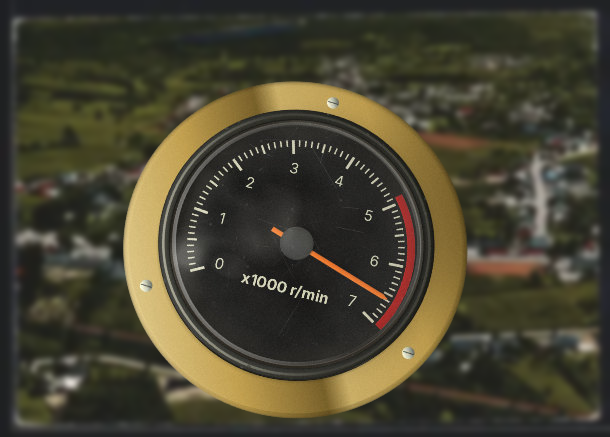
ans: 6600,rpm
